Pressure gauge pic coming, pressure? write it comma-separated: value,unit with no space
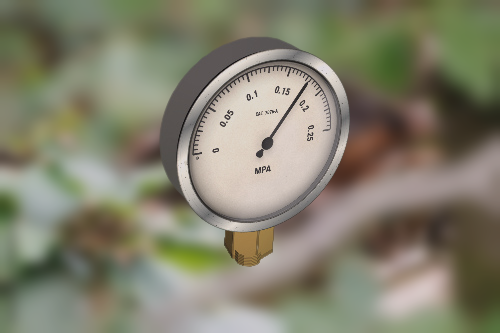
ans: 0.175,MPa
